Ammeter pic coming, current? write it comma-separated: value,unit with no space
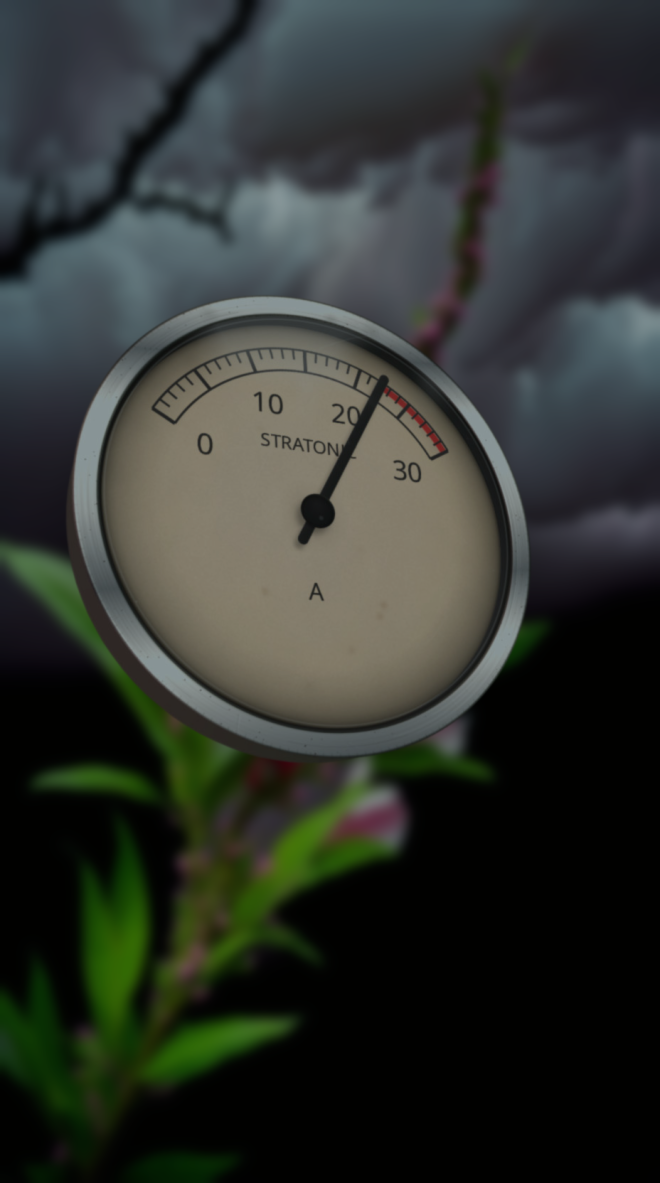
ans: 22,A
